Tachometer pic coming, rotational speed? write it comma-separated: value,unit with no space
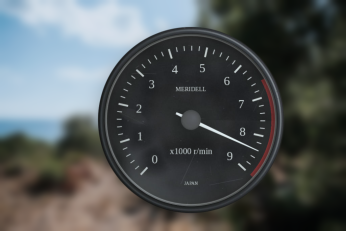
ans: 8400,rpm
